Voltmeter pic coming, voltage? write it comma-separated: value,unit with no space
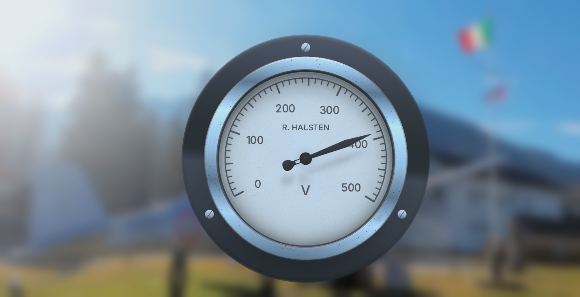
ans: 390,V
